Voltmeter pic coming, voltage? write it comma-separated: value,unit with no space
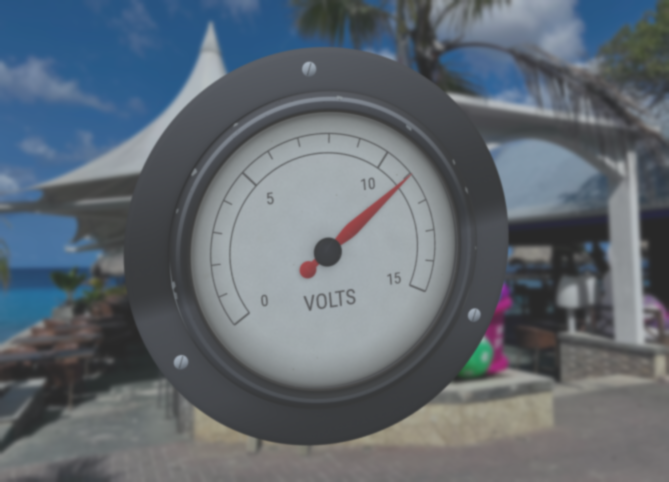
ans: 11,V
